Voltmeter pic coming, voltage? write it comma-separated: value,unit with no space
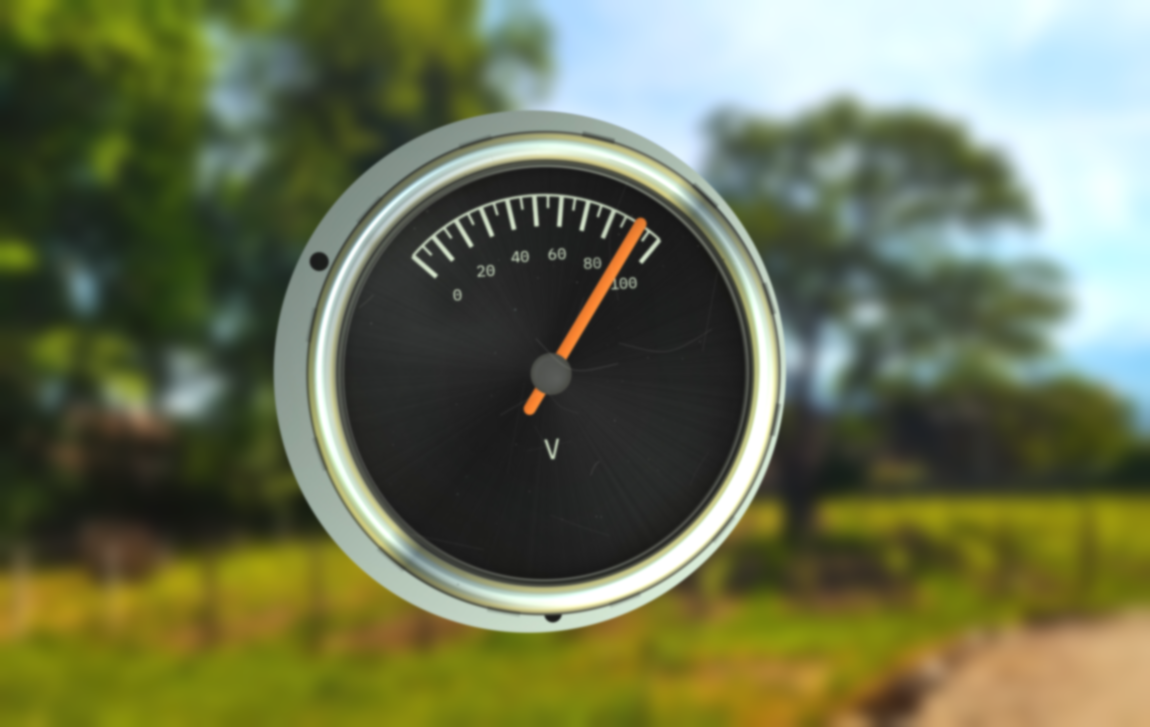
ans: 90,V
